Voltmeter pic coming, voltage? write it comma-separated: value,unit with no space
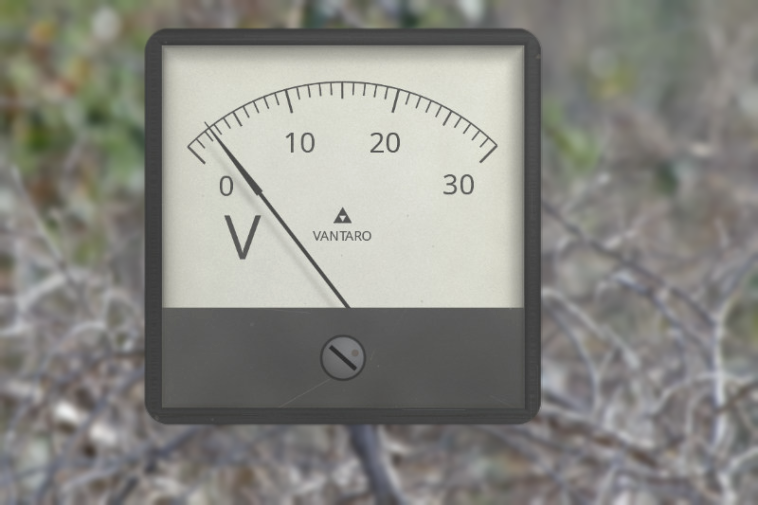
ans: 2.5,V
